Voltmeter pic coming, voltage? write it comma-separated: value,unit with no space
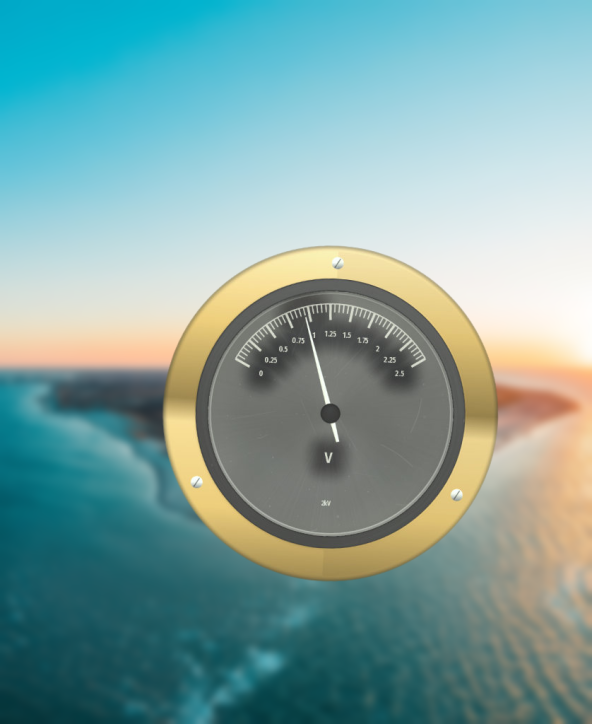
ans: 0.95,V
